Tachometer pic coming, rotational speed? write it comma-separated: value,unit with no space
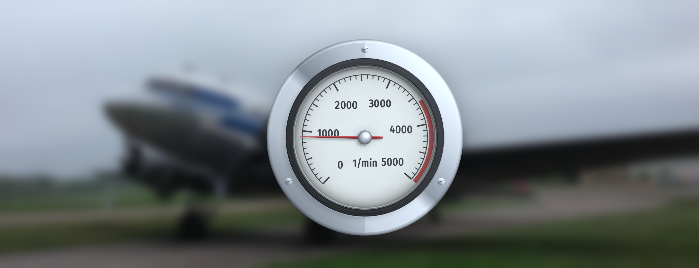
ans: 900,rpm
